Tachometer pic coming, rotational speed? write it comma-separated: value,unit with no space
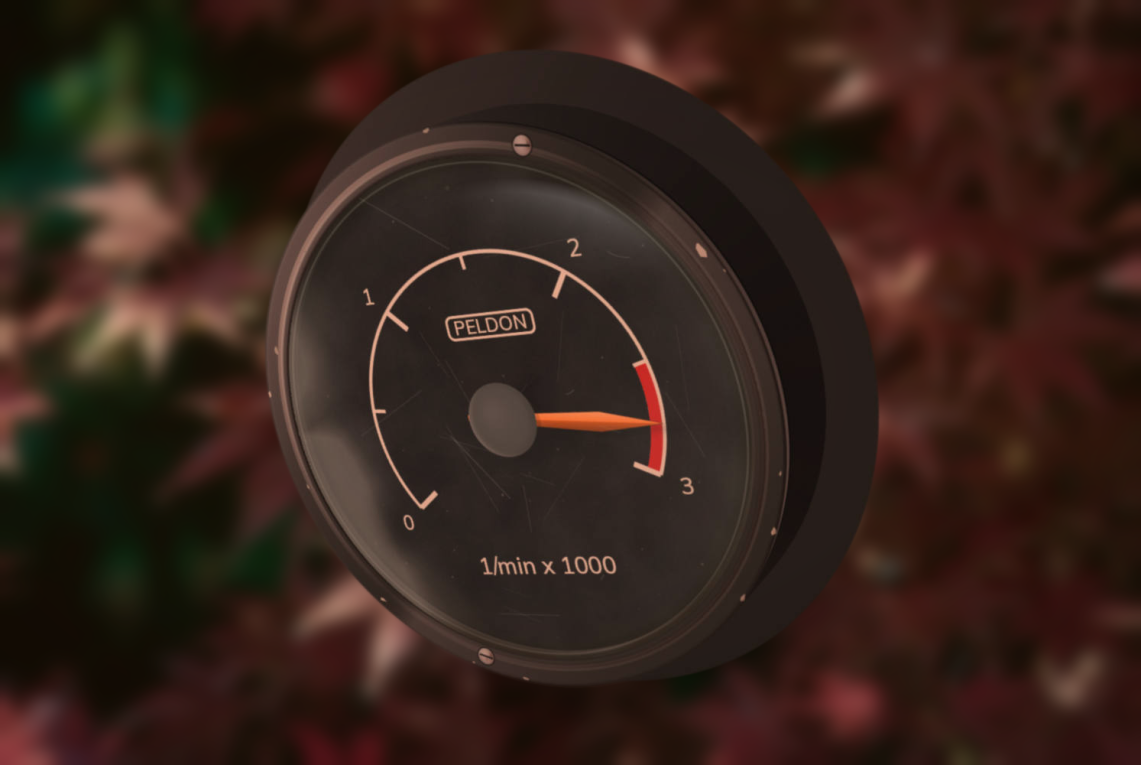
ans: 2750,rpm
